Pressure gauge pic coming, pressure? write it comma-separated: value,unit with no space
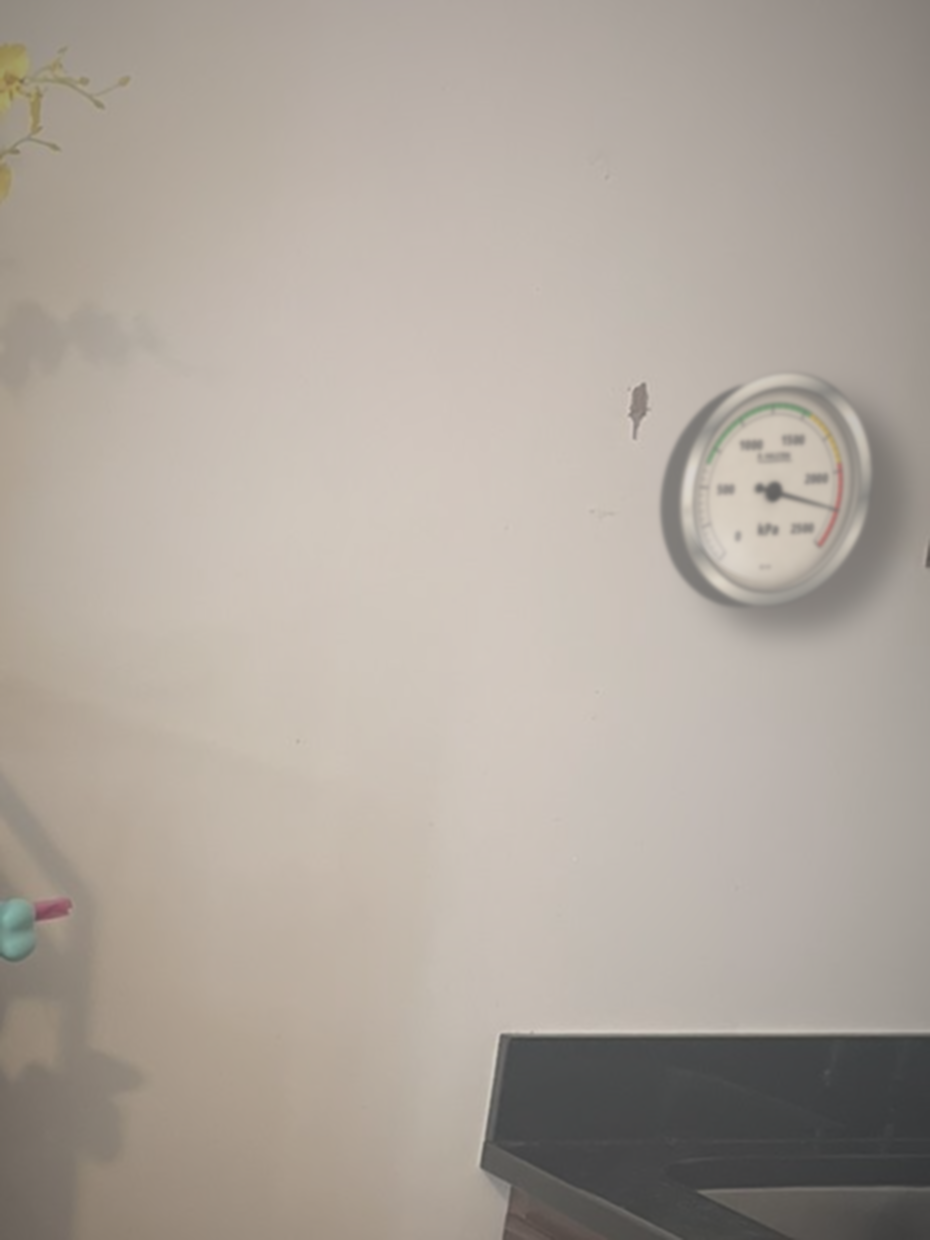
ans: 2250,kPa
